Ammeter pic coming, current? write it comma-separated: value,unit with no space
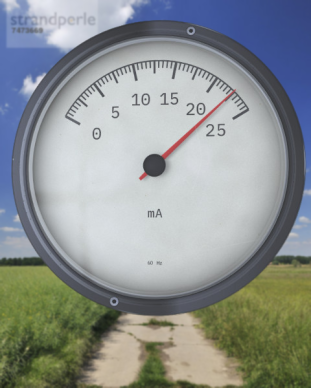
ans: 22.5,mA
